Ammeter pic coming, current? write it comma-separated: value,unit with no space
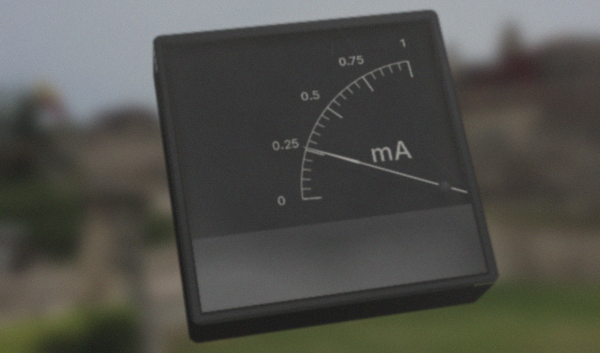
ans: 0.25,mA
